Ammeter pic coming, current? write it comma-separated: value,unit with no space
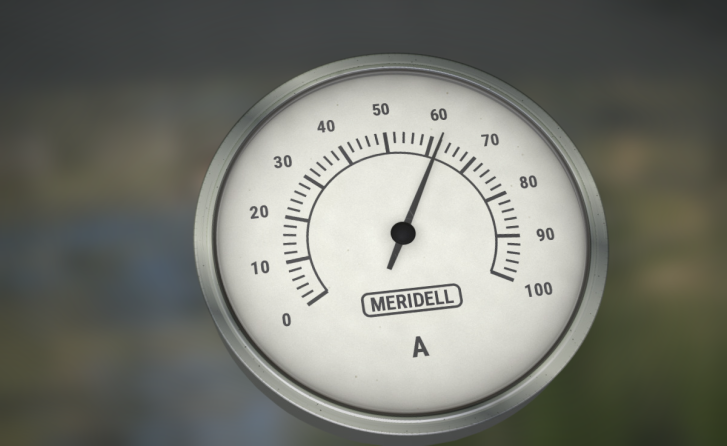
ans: 62,A
